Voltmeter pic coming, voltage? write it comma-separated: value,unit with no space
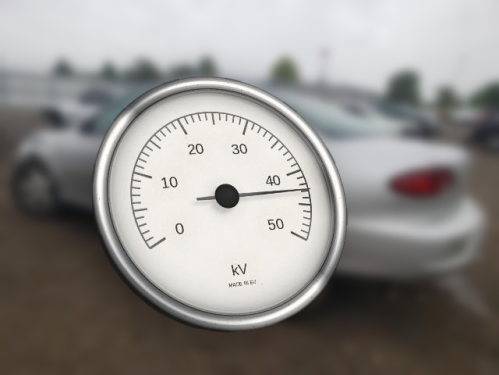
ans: 43,kV
